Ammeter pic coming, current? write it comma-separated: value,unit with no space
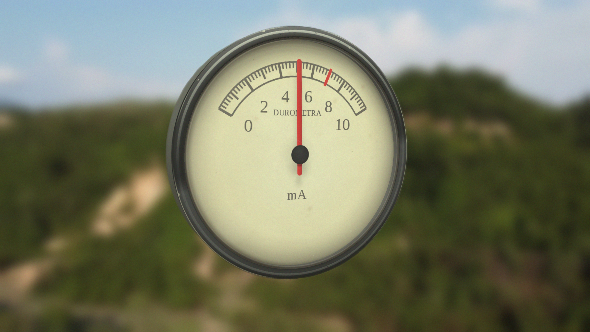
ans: 5,mA
